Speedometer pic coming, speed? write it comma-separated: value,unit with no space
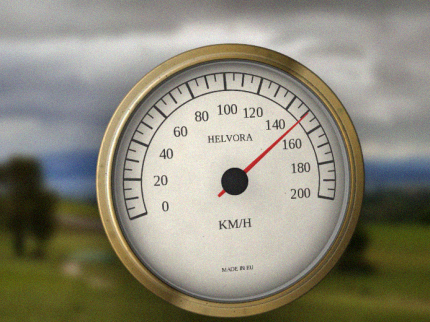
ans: 150,km/h
